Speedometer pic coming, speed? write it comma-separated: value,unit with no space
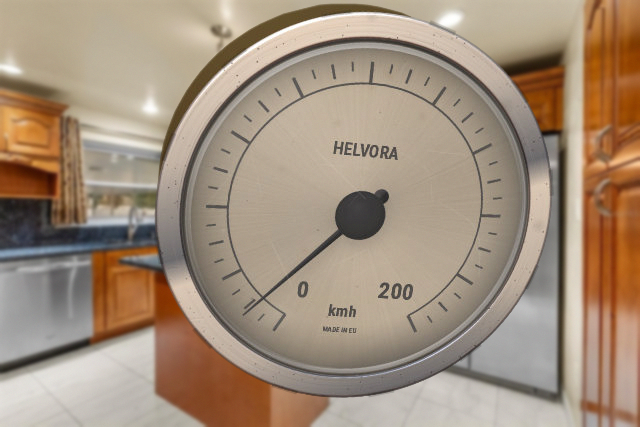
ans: 10,km/h
